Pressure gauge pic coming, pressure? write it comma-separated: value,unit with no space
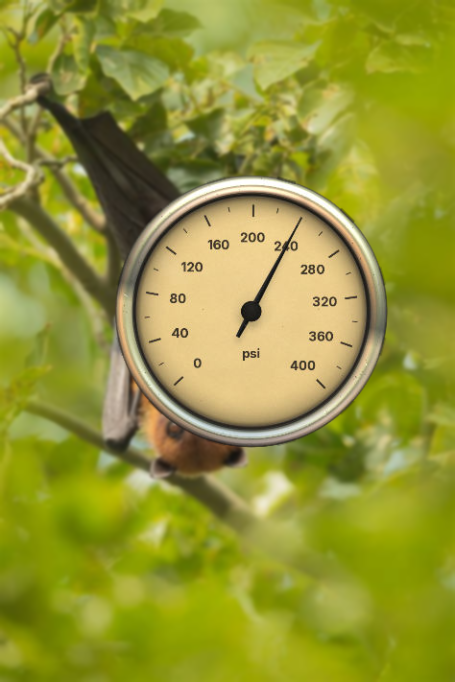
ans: 240,psi
